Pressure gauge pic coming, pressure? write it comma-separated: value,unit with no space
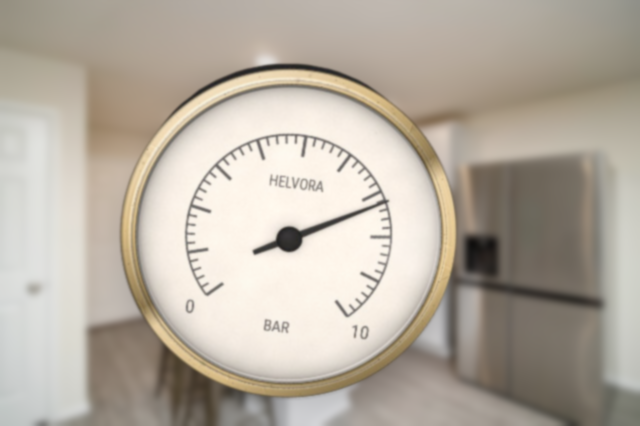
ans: 7.2,bar
